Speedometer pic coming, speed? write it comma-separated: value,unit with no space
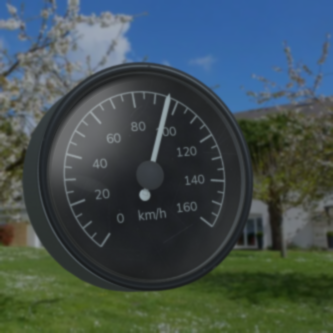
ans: 95,km/h
